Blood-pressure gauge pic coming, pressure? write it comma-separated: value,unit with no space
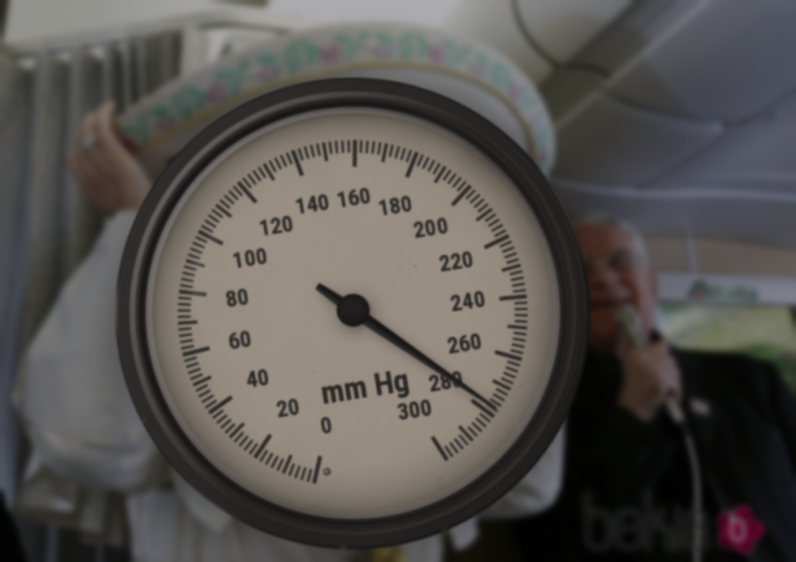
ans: 278,mmHg
